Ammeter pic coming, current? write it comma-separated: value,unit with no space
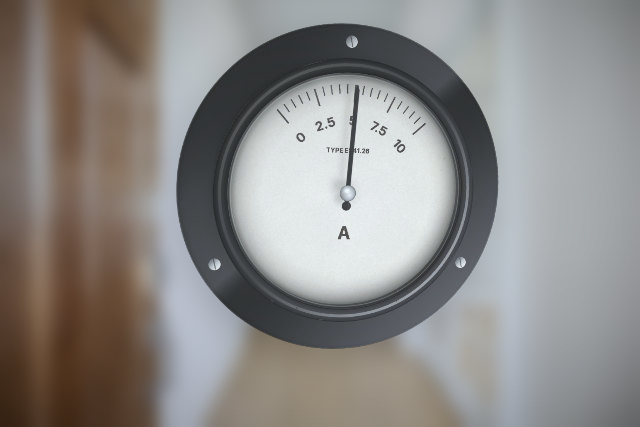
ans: 5,A
